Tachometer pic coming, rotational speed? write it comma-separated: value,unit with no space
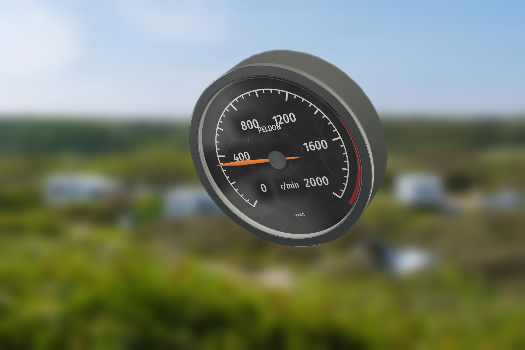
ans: 350,rpm
